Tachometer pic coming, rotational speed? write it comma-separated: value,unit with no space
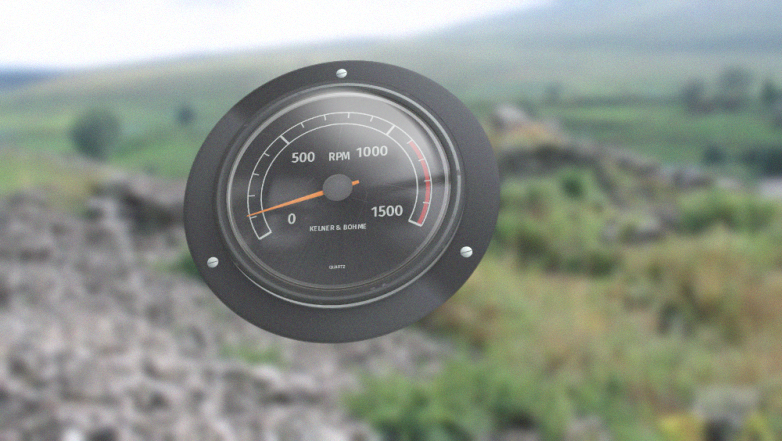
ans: 100,rpm
